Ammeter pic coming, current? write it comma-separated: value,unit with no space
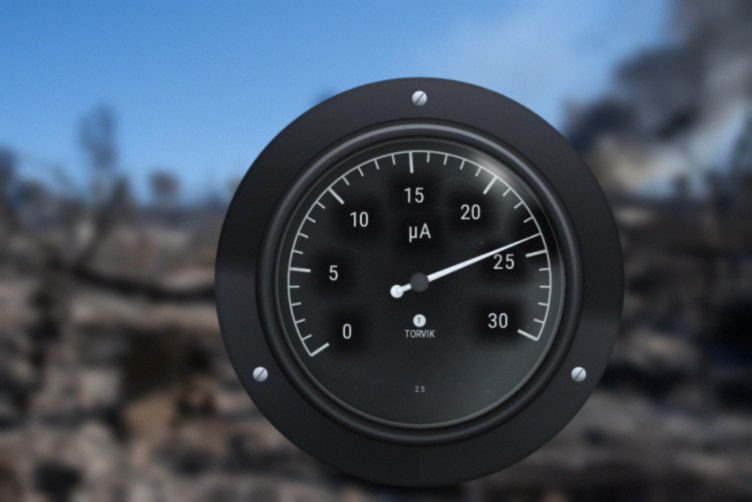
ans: 24,µA
